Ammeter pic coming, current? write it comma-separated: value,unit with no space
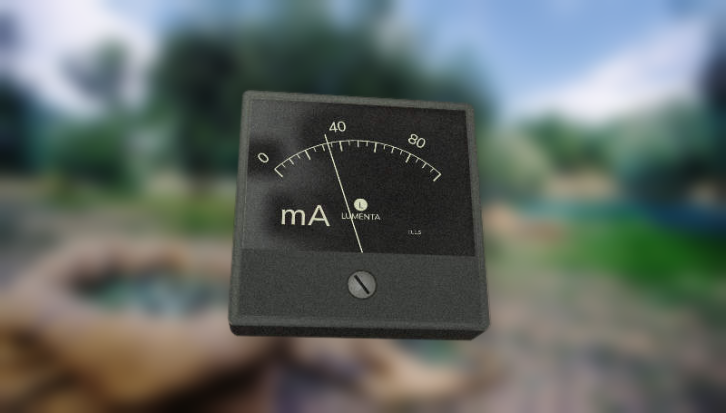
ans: 32.5,mA
